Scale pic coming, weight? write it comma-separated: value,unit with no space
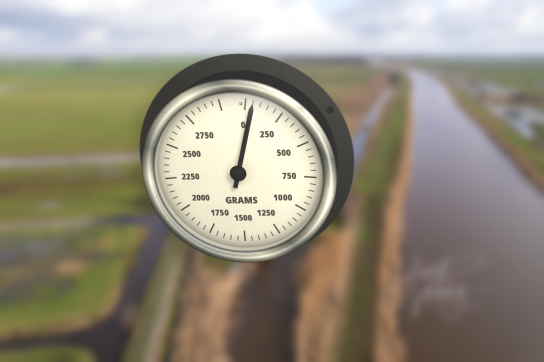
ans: 50,g
